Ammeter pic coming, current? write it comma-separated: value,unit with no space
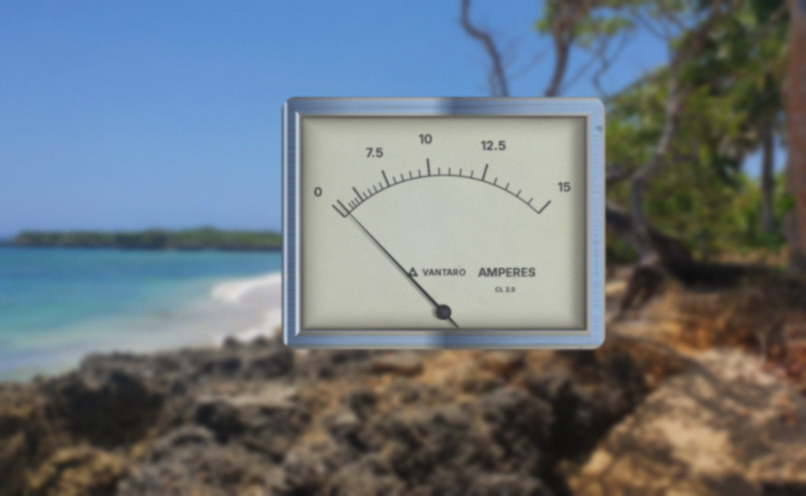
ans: 2.5,A
